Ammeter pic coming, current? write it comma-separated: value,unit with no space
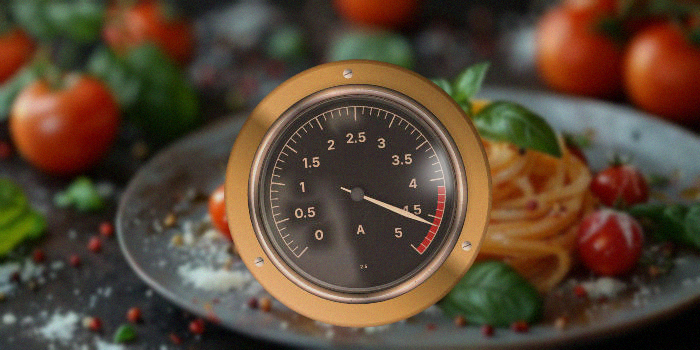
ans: 4.6,A
